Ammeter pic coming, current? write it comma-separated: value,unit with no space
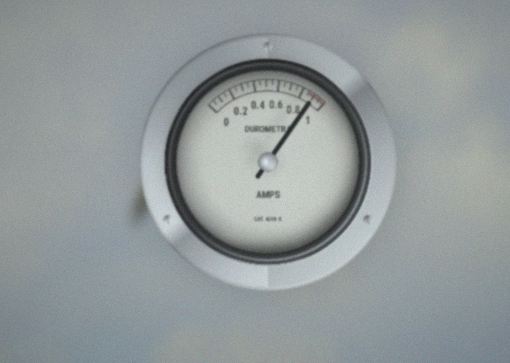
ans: 0.9,A
